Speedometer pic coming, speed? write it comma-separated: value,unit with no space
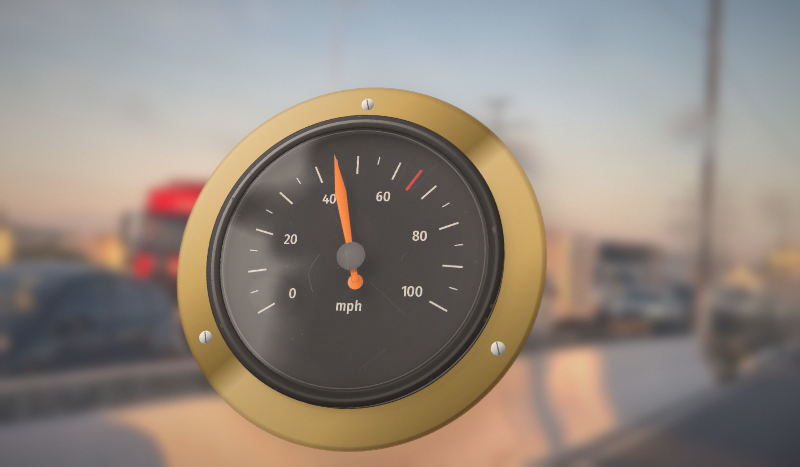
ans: 45,mph
